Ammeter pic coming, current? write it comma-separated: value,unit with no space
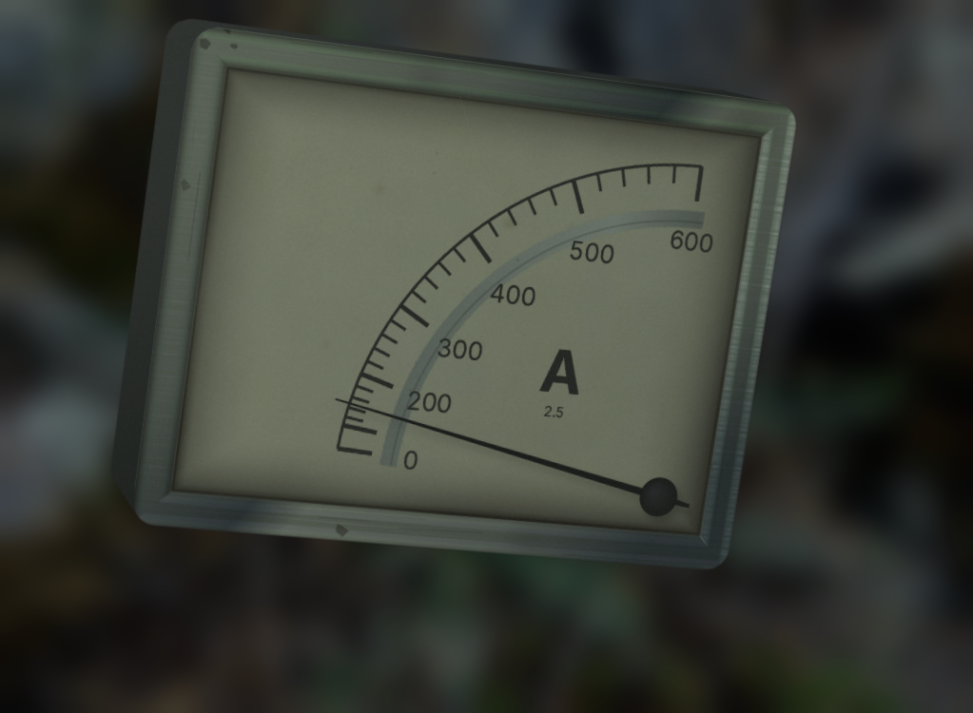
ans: 150,A
